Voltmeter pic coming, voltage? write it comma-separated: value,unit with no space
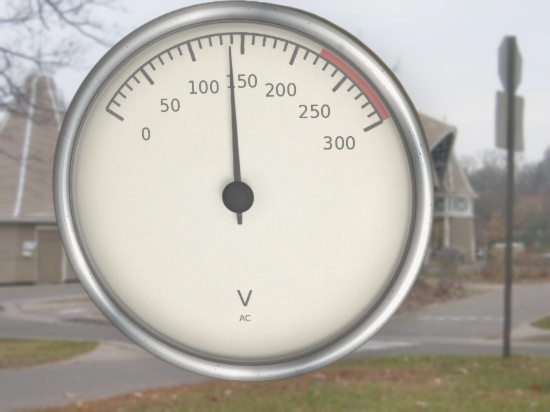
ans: 140,V
